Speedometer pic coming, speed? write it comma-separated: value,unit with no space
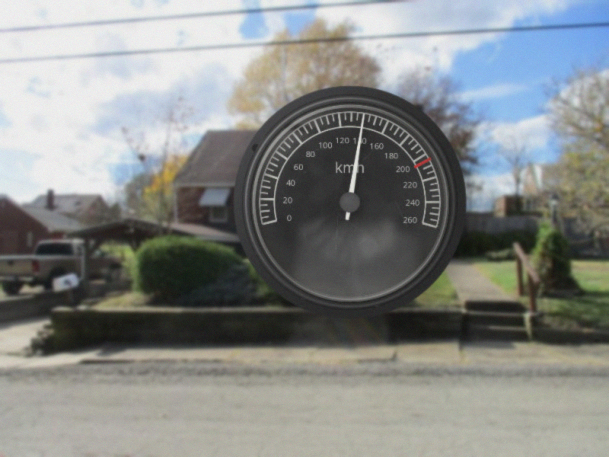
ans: 140,km/h
